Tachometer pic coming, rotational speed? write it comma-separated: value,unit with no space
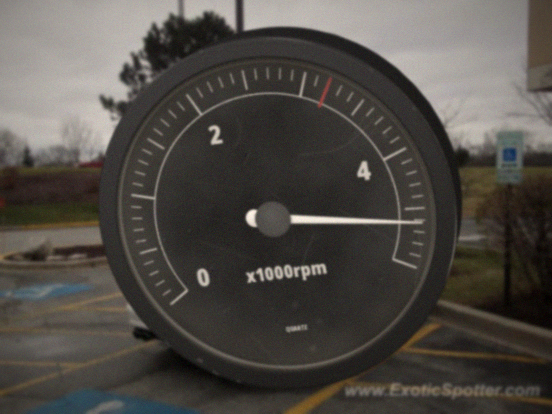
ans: 4600,rpm
